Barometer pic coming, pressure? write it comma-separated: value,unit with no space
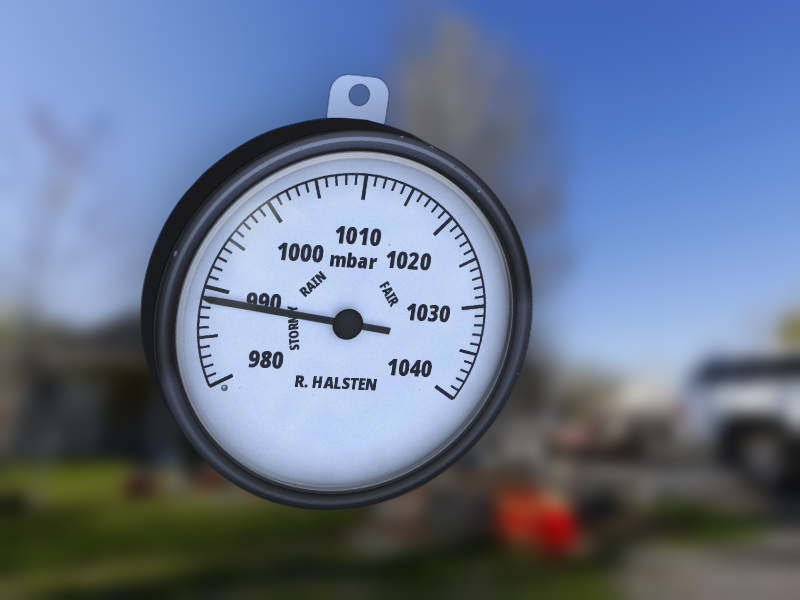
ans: 989,mbar
